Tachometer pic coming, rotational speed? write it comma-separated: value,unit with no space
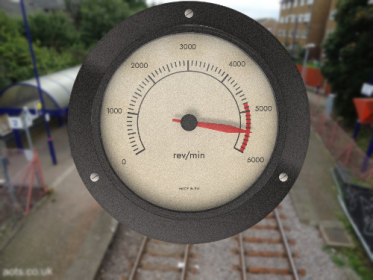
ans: 5500,rpm
